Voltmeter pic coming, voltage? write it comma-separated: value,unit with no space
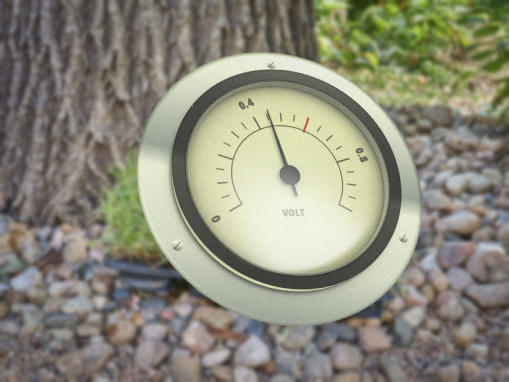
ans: 0.45,V
